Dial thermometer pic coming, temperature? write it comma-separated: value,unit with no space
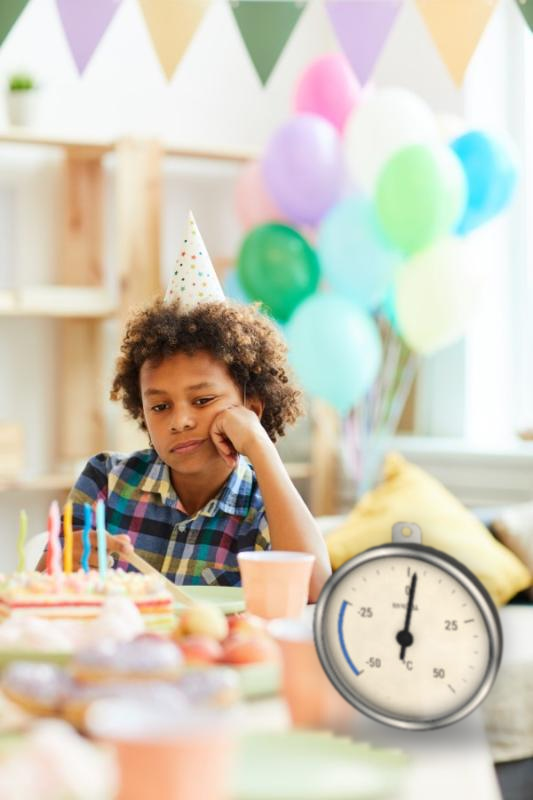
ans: 2.5,°C
